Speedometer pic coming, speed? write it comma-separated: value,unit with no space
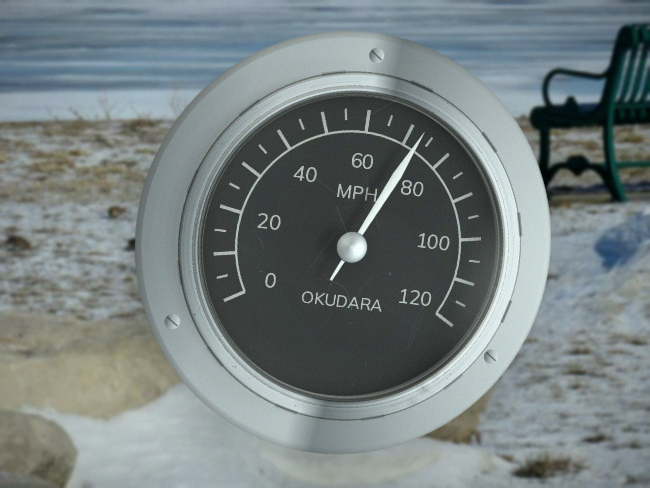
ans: 72.5,mph
